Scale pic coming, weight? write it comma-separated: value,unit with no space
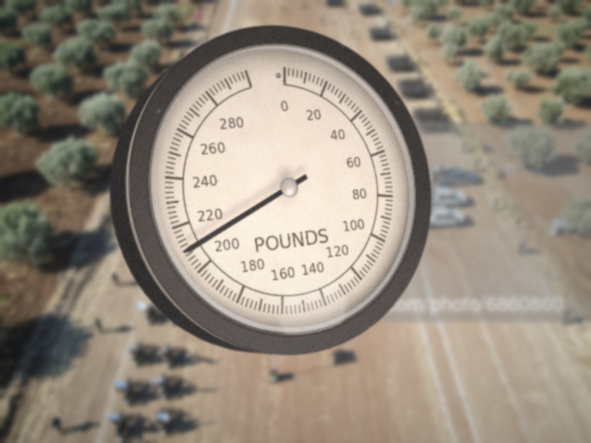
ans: 210,lb
